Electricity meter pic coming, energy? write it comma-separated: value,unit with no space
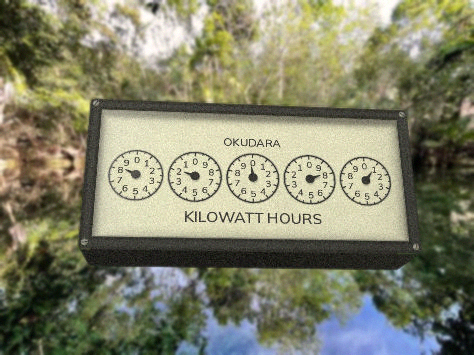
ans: 81981,kWh
